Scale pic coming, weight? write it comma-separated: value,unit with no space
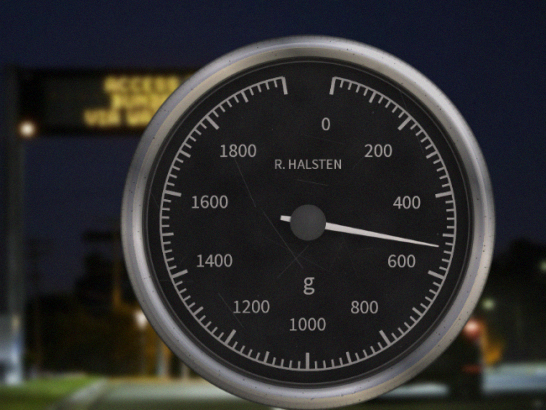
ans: 530,g
